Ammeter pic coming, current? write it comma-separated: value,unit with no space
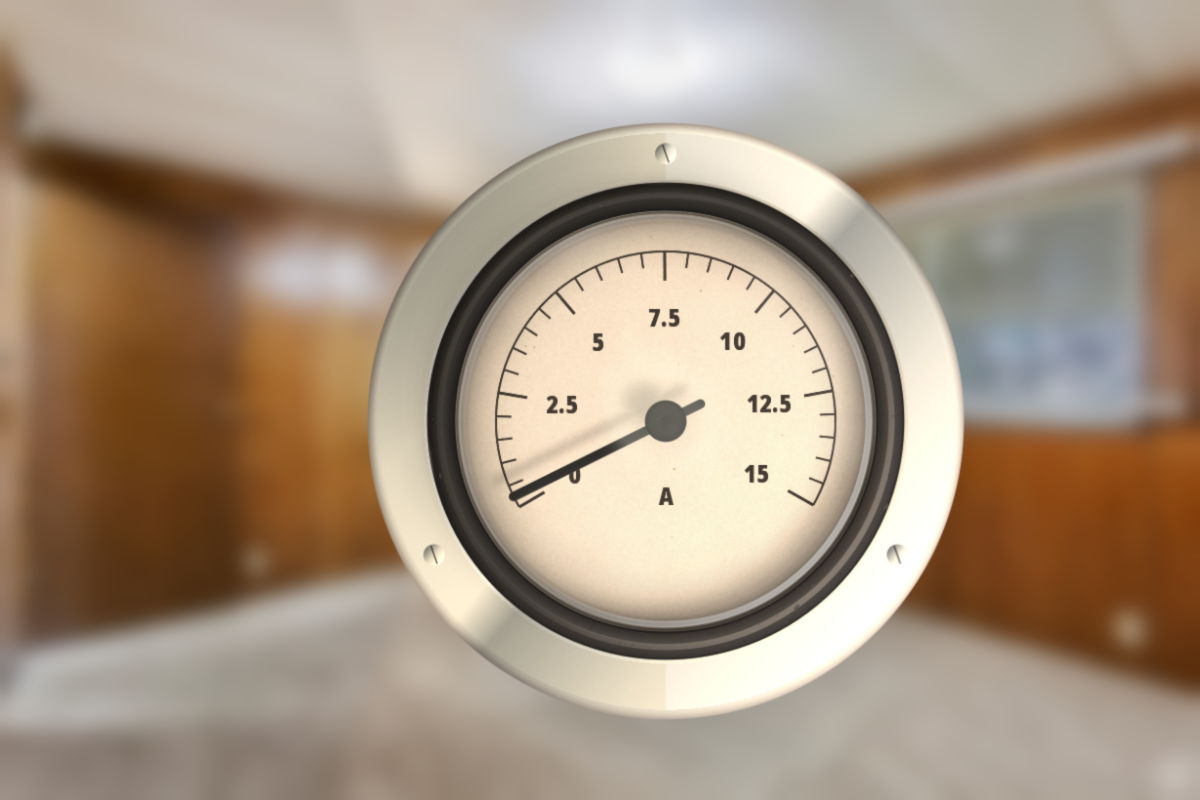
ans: 0.25,A
